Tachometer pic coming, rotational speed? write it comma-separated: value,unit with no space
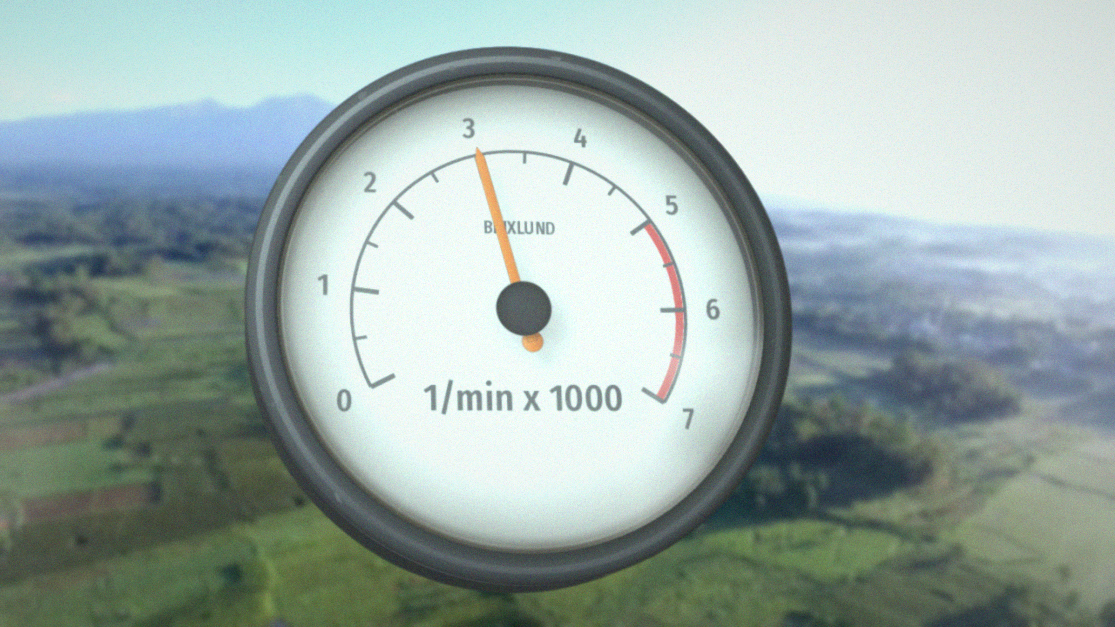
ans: 3000,rpm
